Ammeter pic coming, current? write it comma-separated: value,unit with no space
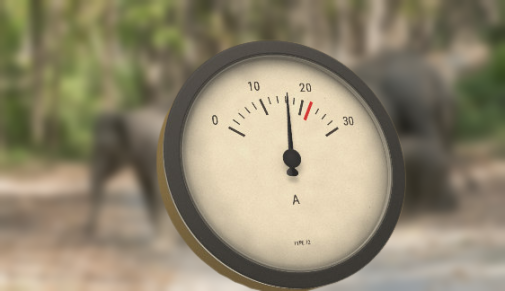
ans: 16,A
